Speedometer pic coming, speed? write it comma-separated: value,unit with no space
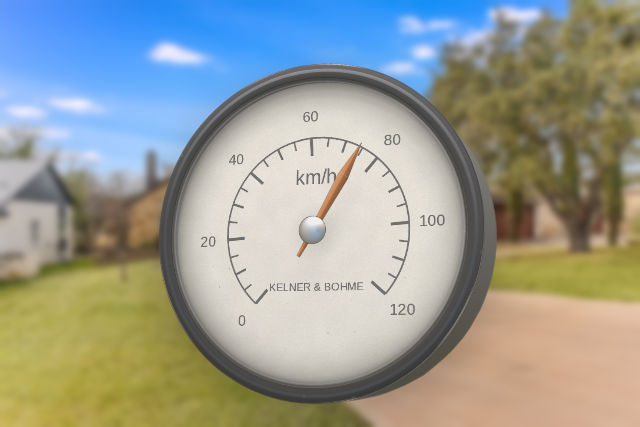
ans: 75,km/h
